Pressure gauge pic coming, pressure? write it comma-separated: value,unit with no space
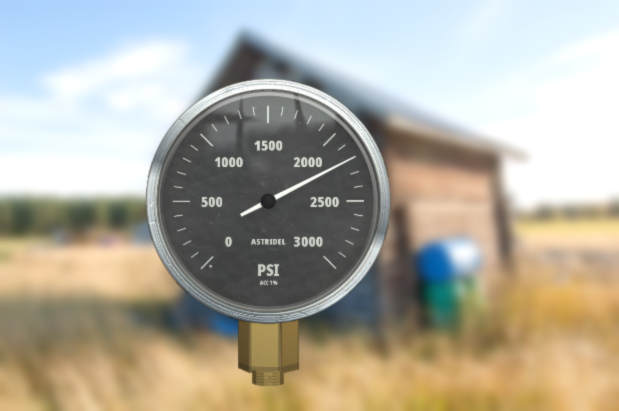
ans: 2200,psi
